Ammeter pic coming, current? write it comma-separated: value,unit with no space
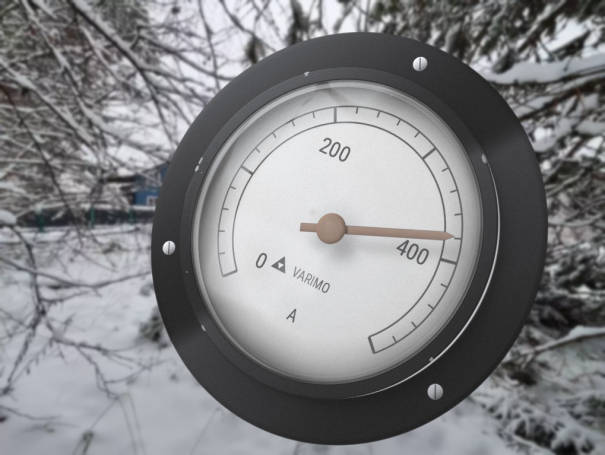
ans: 380,A
